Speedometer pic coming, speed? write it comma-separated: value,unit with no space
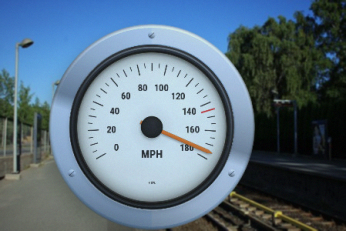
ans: 175,mph
